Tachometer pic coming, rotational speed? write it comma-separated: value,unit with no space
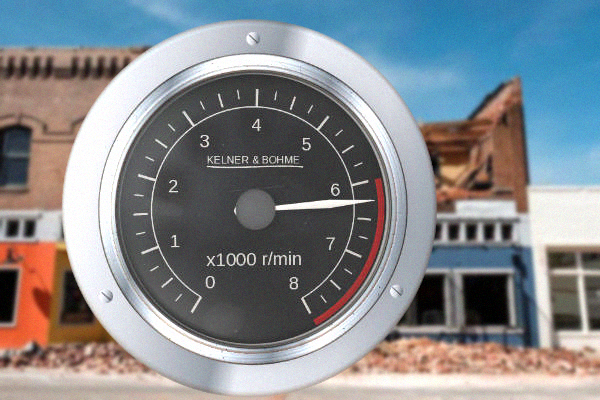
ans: 6250,rpm
